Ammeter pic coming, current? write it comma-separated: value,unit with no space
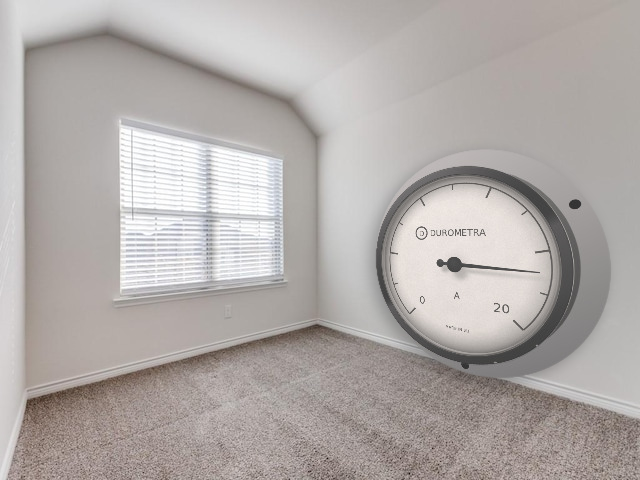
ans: 17,A
